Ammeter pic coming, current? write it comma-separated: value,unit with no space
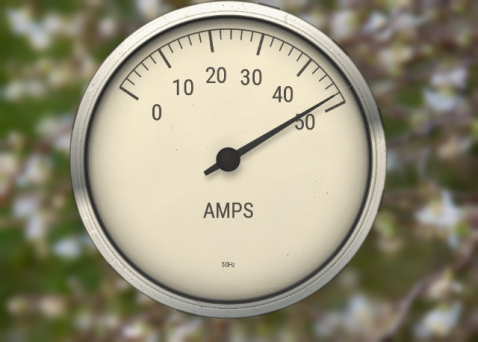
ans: 48,A
